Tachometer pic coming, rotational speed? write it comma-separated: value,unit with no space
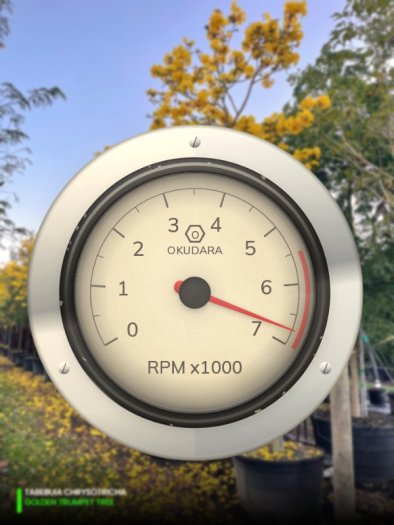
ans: 6750,rpm
